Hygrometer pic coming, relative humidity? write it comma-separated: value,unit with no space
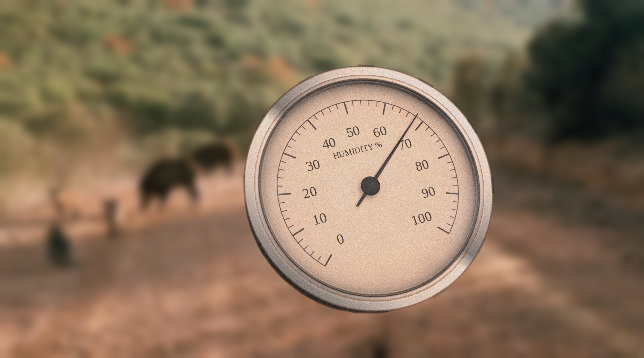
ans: 68,%
